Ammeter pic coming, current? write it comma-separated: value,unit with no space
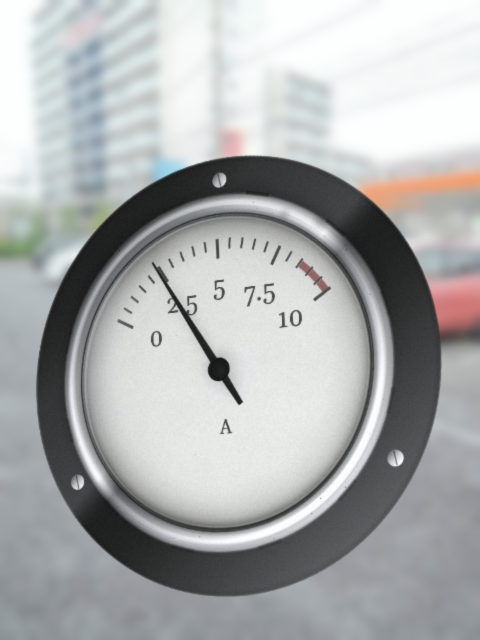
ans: 2.5,A
